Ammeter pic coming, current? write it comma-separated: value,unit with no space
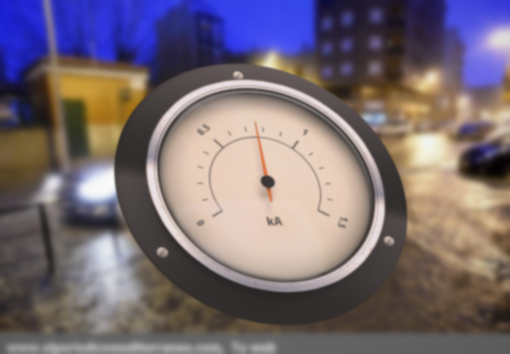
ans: 0.75,kA
